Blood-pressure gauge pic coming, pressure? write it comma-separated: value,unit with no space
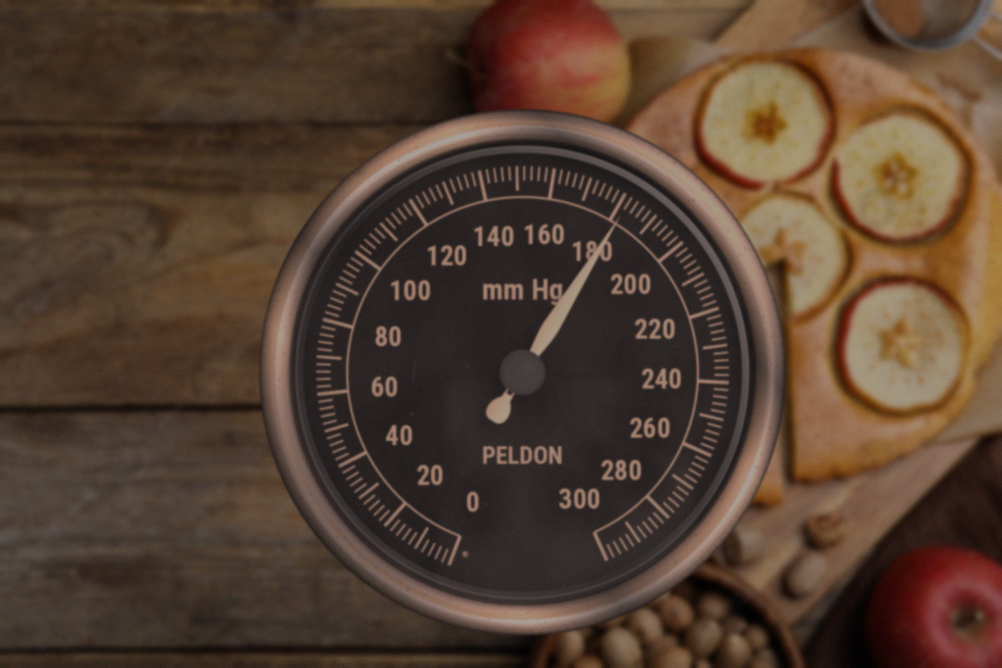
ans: 182,mmHg
